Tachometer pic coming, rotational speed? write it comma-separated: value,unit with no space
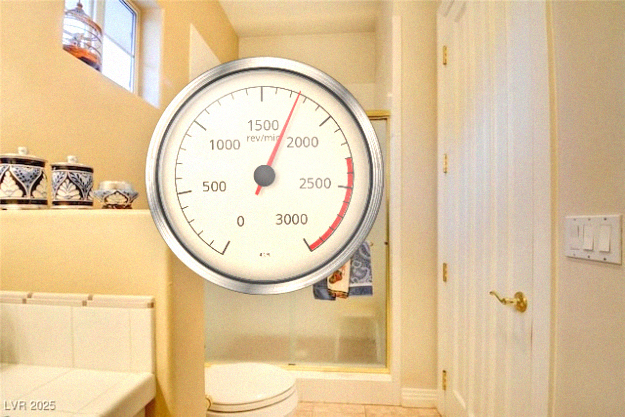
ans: 1750,rpm
